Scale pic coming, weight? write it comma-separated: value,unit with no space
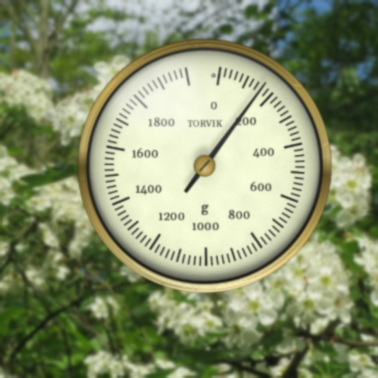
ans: 160,g
